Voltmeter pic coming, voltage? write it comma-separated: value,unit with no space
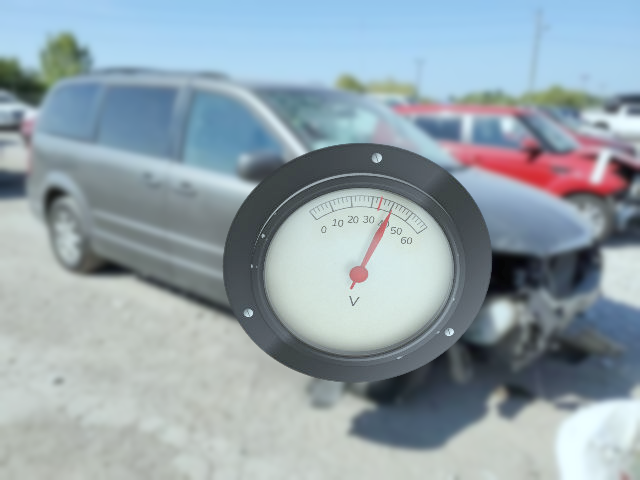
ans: 40,V
